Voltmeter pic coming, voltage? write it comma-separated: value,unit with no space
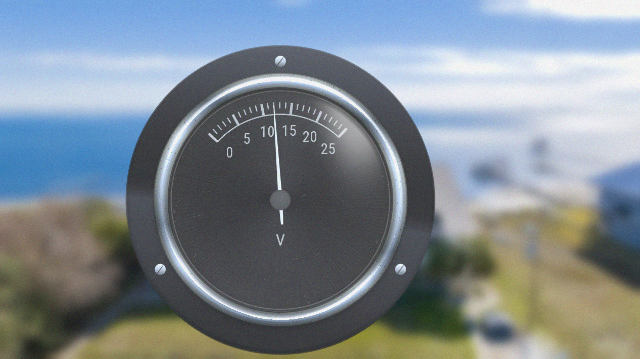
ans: 12,V
